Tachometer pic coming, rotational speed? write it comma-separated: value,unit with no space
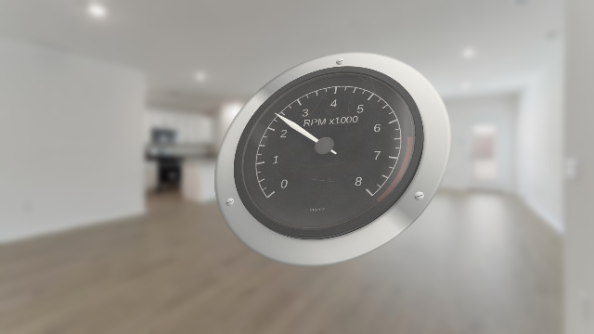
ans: 2375,rpm
